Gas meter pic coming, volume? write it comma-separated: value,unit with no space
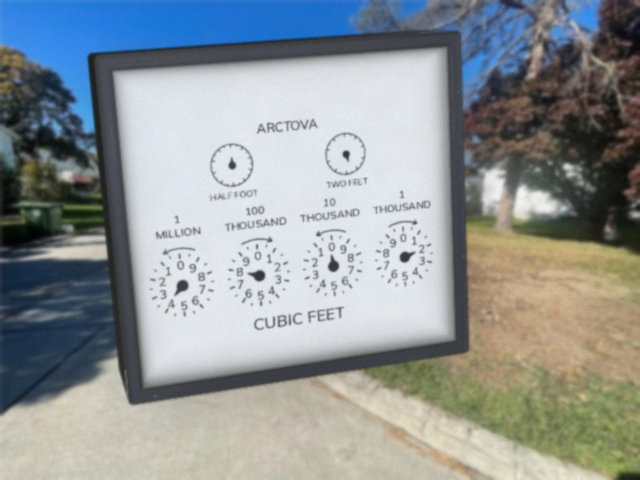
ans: 380200,ft³
